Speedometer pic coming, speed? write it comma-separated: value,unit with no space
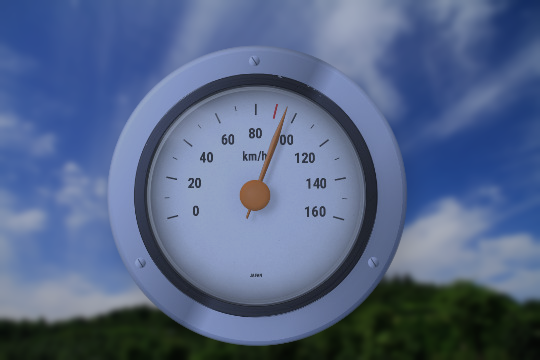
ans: 95,km/h
